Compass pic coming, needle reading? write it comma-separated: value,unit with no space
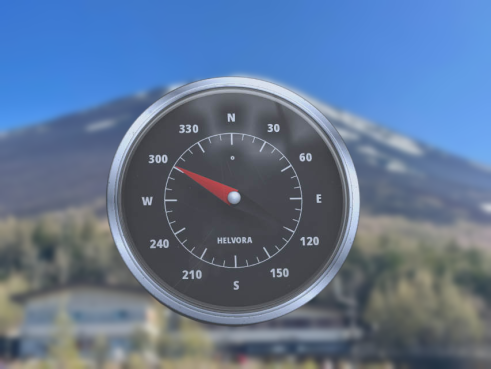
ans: 300,°
